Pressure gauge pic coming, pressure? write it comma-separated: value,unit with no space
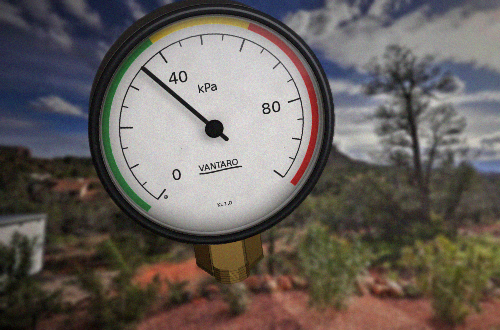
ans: 35,kPa
